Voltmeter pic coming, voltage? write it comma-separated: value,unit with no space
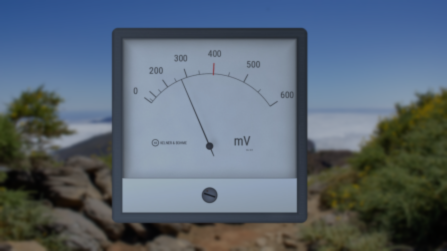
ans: 275,mV
